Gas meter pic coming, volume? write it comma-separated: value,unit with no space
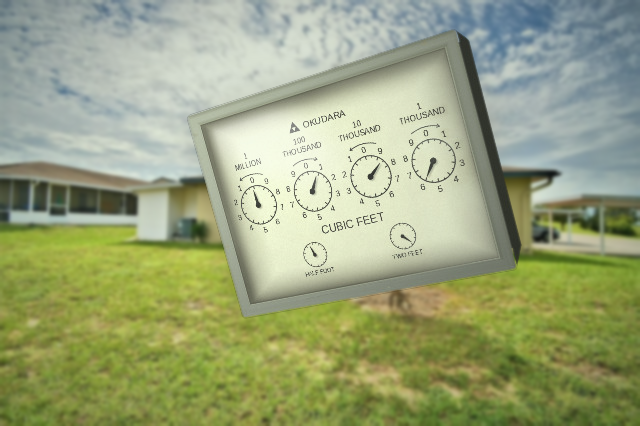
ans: 8600,ft³
